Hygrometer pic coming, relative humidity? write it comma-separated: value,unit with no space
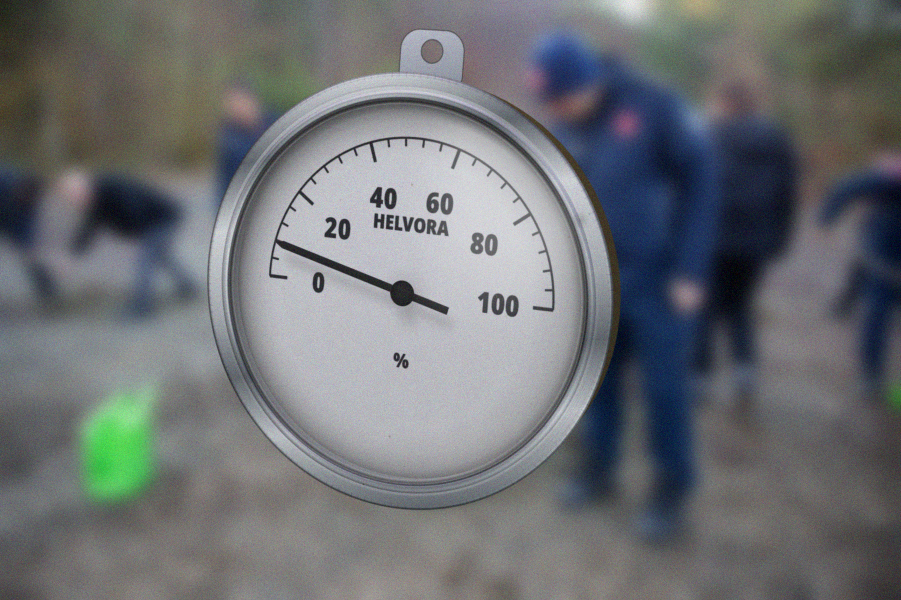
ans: 8,%
